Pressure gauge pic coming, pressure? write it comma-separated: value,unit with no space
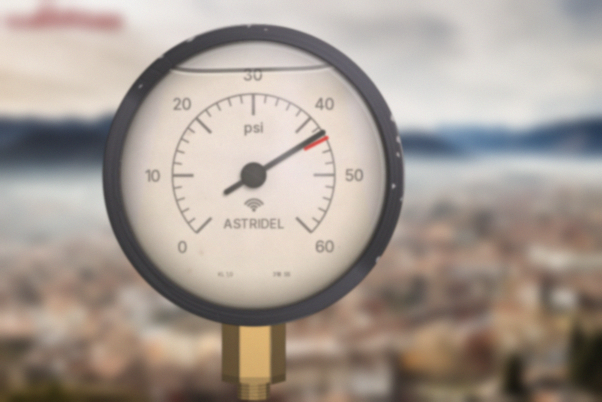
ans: 43,psi
